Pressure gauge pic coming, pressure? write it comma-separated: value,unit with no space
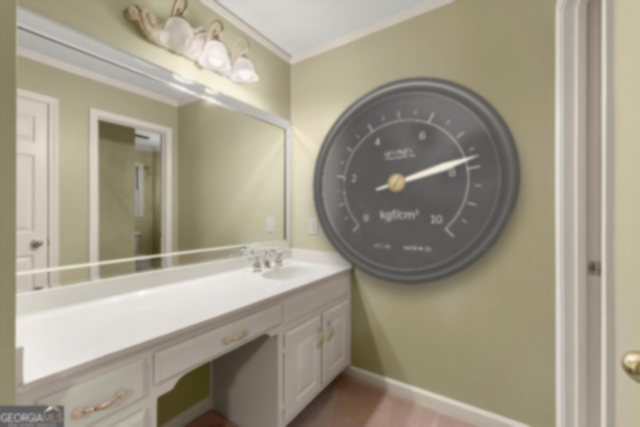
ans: 7.75,kg/cm²
